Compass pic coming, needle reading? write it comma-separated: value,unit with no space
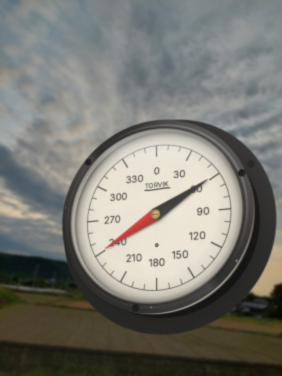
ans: 240,°
